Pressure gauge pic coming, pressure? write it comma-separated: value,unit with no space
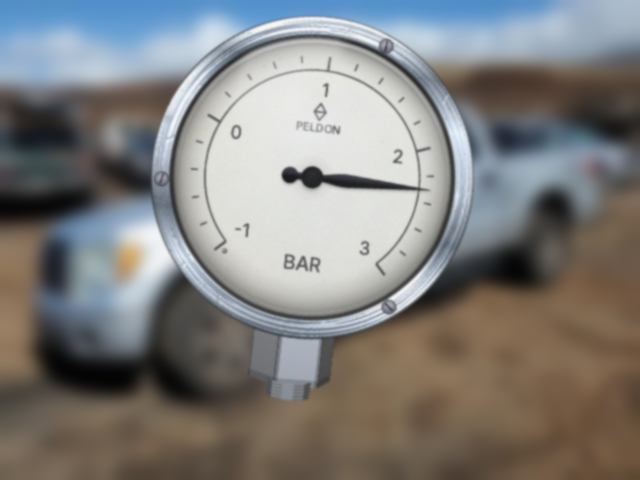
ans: 2.3,bar
